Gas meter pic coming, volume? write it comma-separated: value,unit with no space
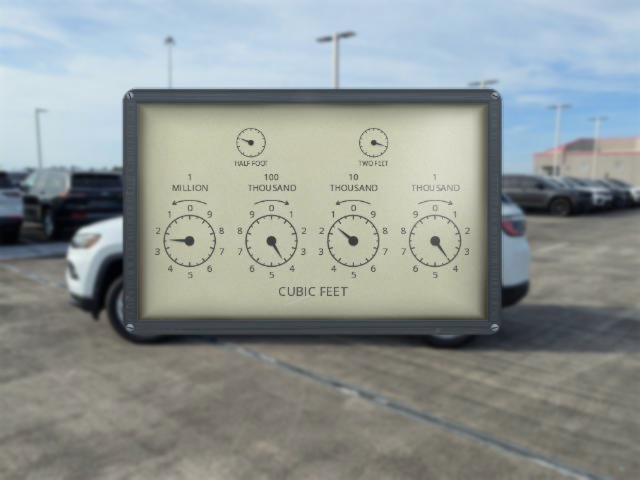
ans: 241400,ft³
